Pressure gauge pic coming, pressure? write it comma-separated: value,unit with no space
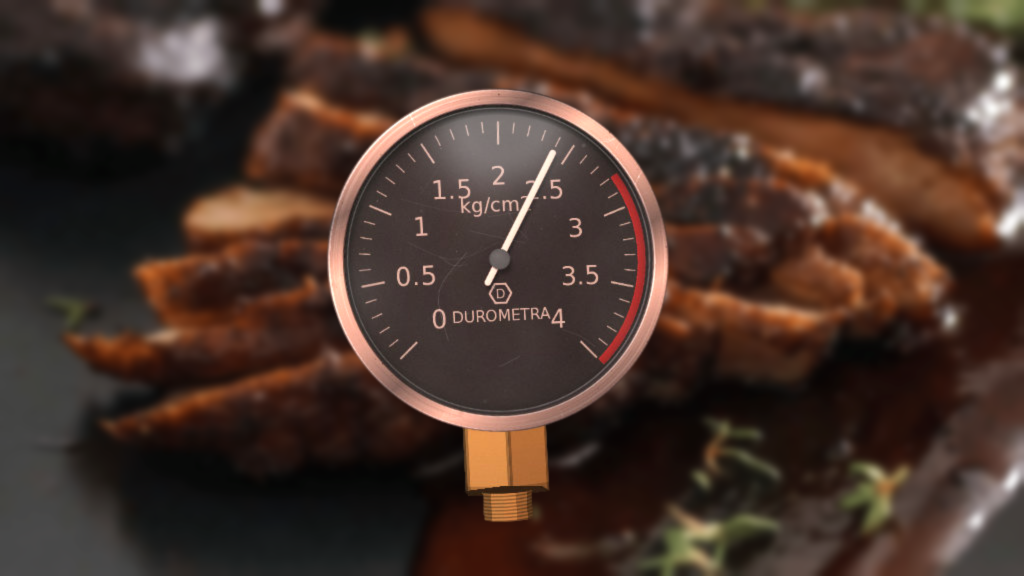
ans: 2.4,kg/cm²
